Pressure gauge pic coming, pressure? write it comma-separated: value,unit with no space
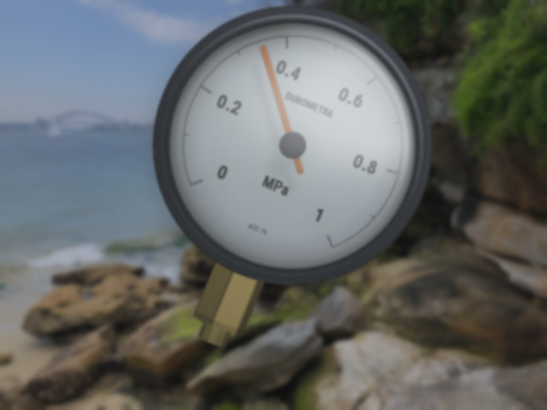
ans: 0.35,MPa
